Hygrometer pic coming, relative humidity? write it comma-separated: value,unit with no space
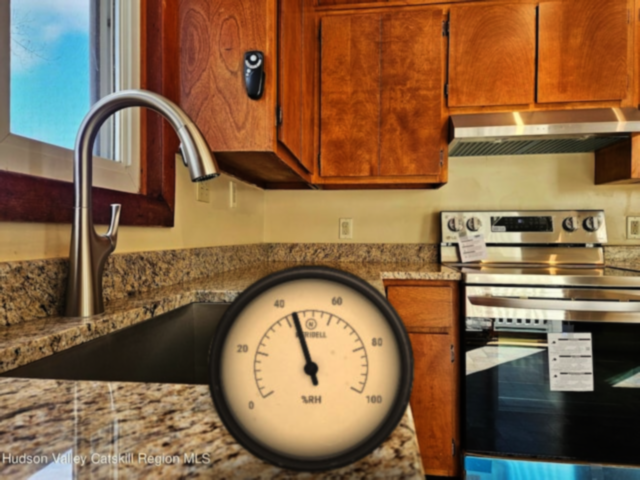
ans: 44,%
